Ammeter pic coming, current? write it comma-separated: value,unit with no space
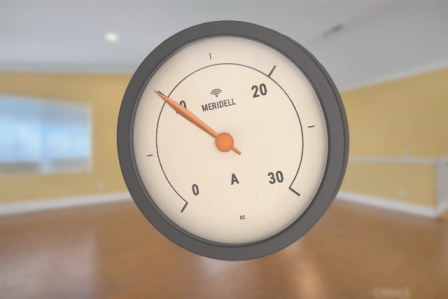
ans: 10,A
